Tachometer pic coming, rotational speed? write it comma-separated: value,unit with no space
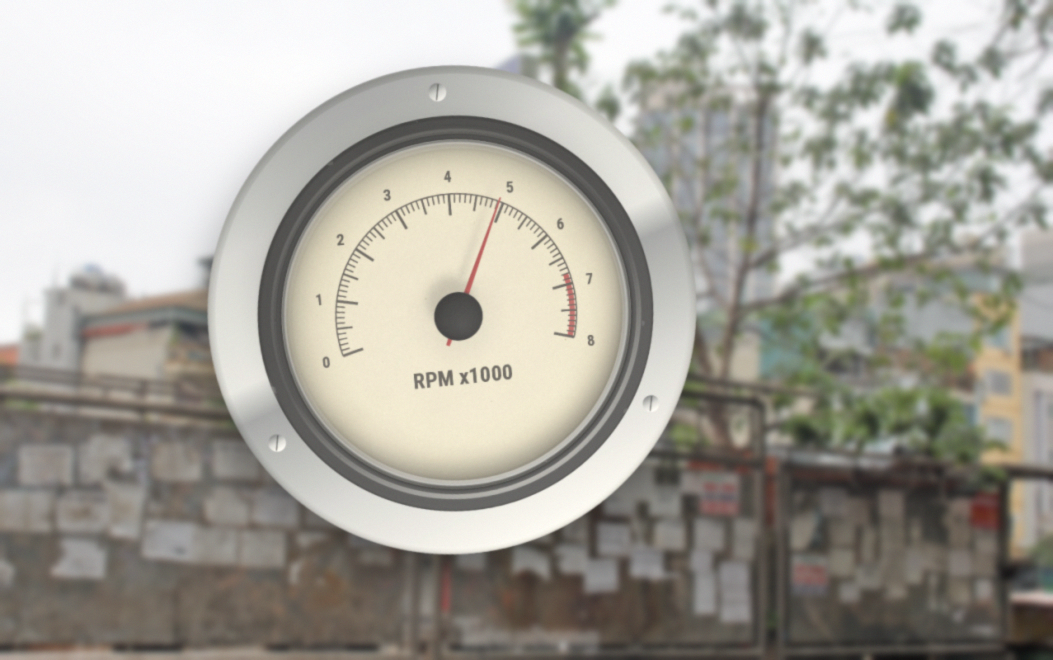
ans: 4900,rpm
